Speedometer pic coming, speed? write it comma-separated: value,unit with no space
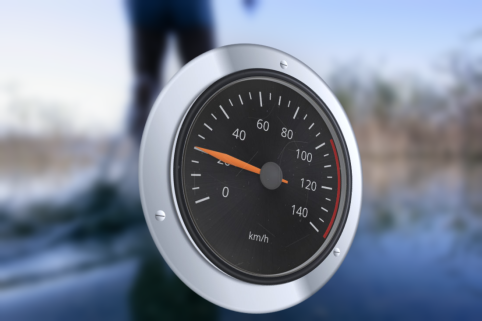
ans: 20,km/h
